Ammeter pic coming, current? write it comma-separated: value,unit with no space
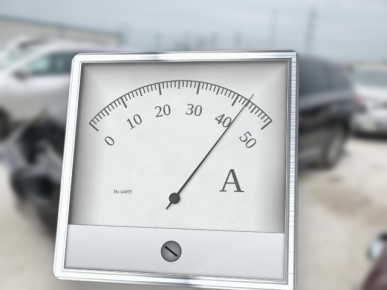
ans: 43,A
